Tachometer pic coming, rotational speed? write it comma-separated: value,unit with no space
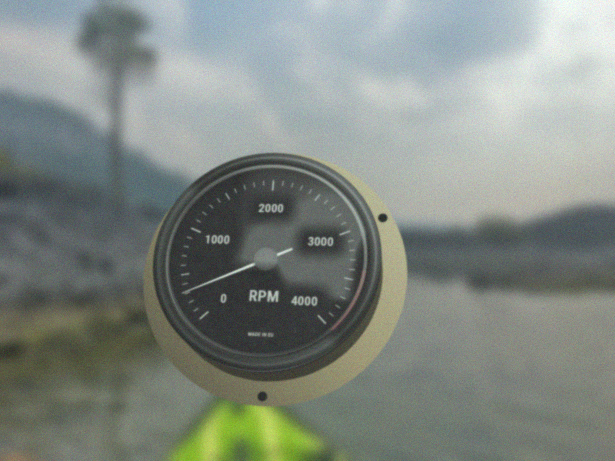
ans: 300,rpm
